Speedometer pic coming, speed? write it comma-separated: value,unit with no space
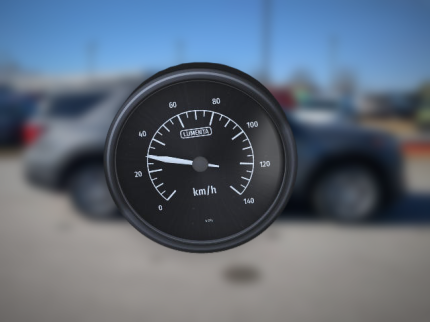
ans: 30,km/h
